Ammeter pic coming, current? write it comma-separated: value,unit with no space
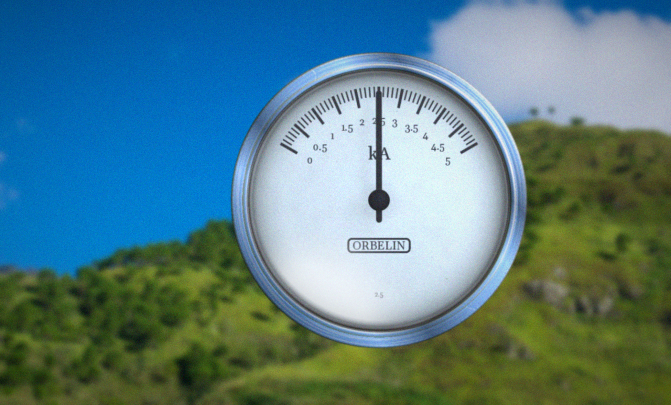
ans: 2.5,kA
